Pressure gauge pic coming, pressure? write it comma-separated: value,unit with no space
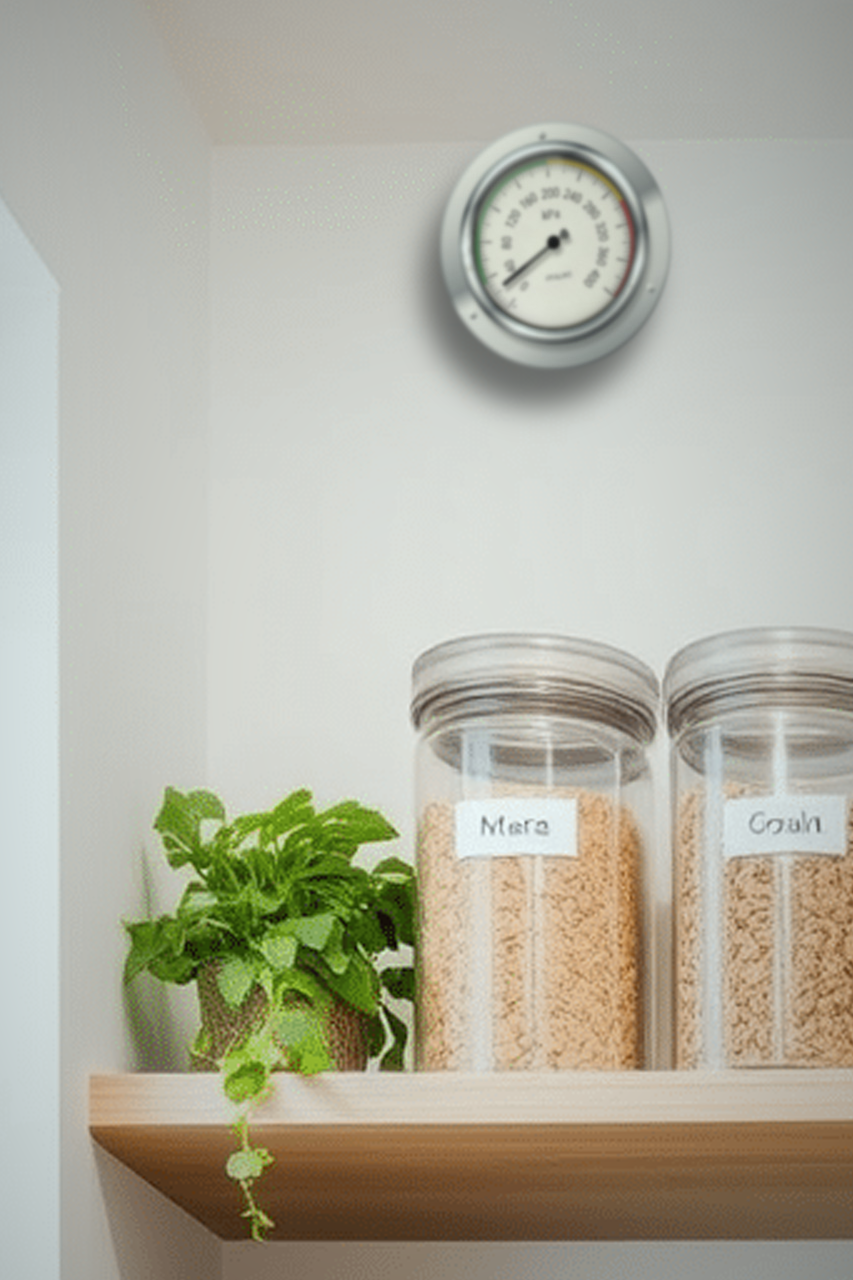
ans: 20,kPa
